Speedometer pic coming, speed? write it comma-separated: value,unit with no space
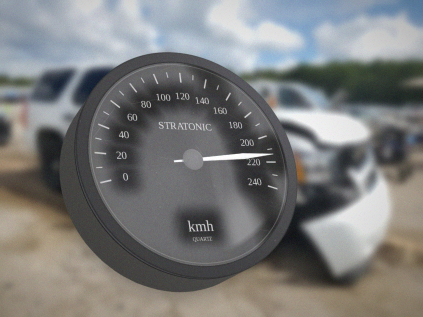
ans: 215,km/h
